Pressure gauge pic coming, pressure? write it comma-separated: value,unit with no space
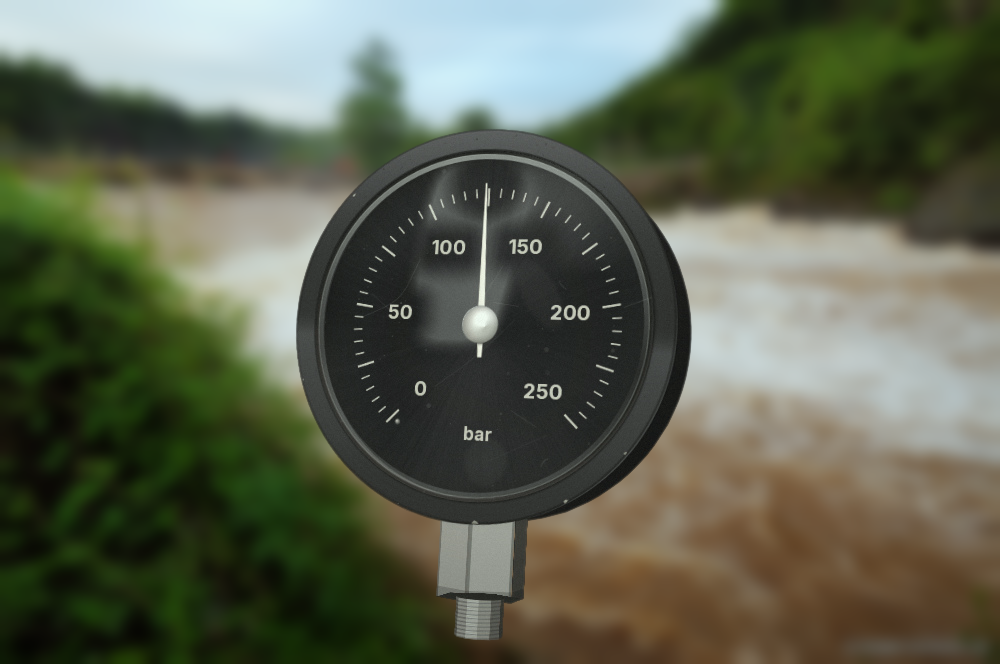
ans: 125,bar
